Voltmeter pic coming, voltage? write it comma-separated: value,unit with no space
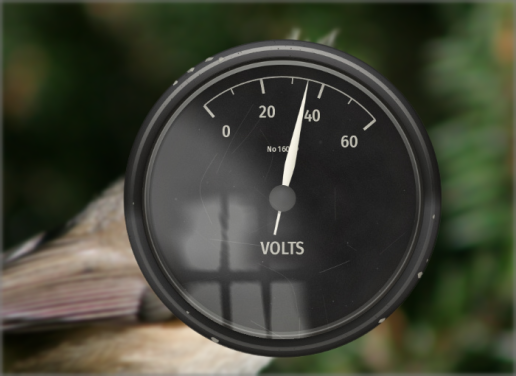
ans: 35,V
